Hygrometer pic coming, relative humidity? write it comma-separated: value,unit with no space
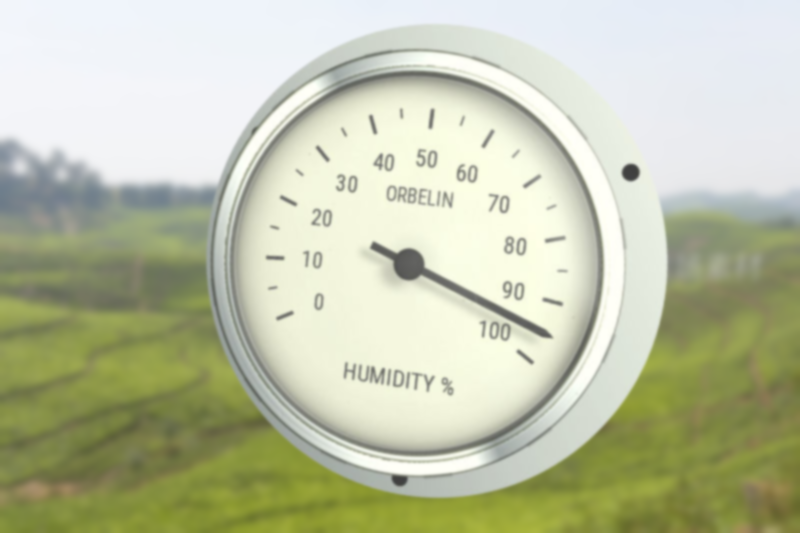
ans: 95,%
